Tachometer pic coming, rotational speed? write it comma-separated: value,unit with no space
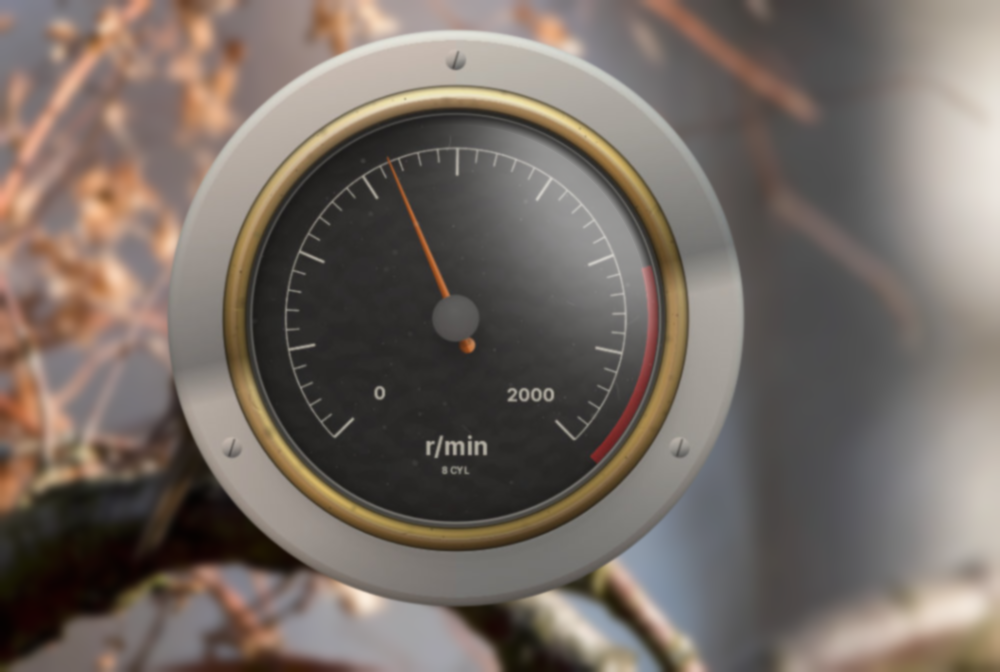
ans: 825,rpm
